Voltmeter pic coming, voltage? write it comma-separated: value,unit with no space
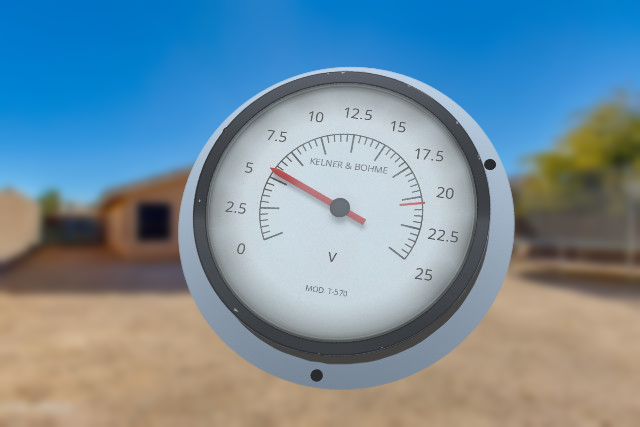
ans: 5.5,V
